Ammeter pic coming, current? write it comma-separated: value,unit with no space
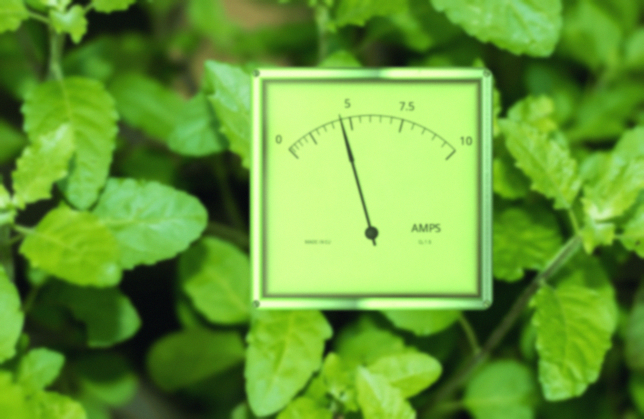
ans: 4.5,A
